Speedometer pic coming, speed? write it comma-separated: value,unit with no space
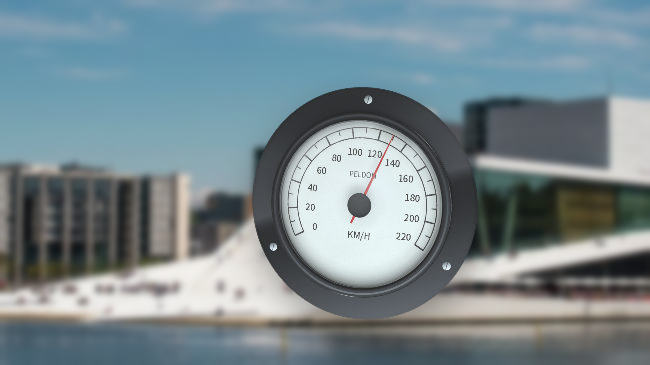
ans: 130,km/h
